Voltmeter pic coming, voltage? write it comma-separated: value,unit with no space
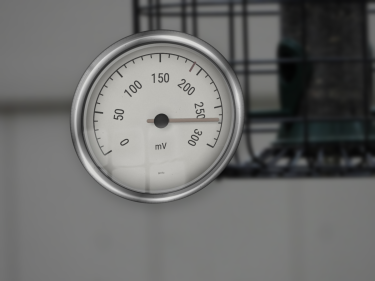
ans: 265,mV
